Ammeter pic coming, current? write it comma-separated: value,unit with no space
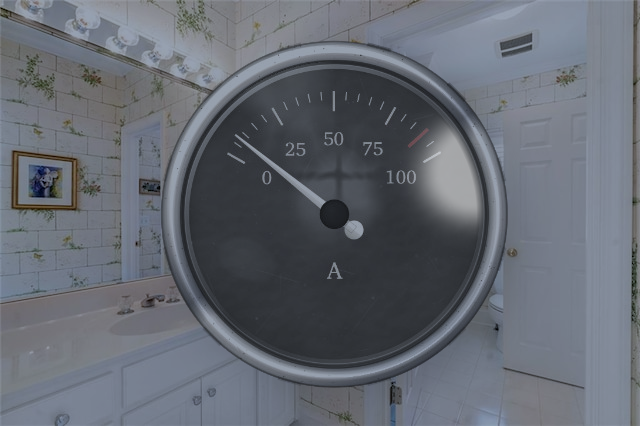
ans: 7.5,A
